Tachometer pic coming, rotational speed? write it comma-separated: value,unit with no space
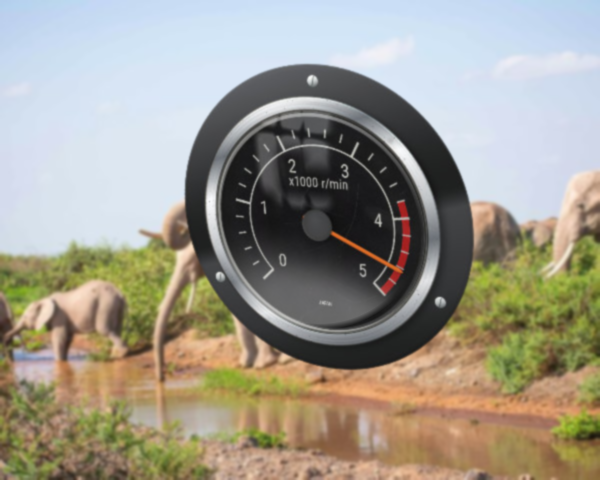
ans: 4600,rpm
